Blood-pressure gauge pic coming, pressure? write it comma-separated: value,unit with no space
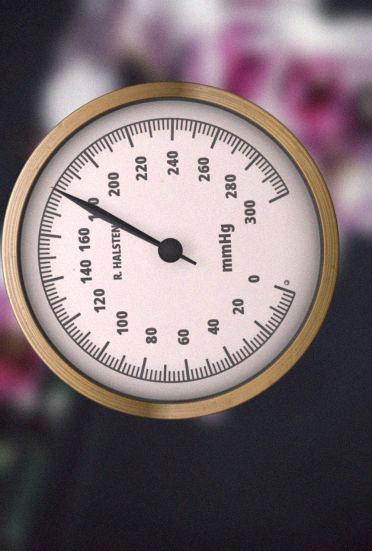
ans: 180,mmHg
